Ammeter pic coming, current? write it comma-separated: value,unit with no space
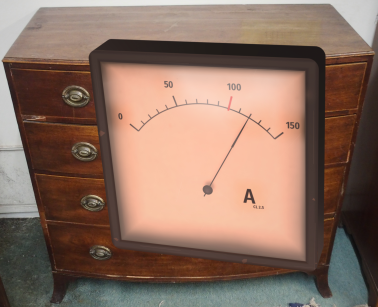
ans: 120,A
